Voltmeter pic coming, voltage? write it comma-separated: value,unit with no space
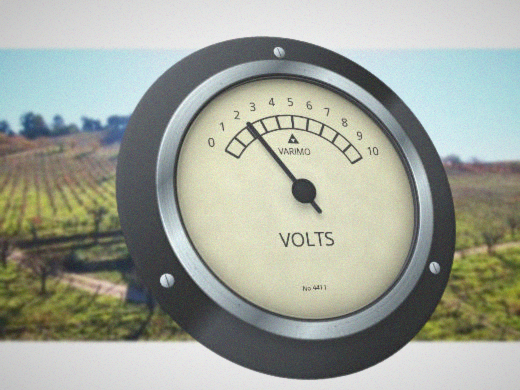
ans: 2,V
